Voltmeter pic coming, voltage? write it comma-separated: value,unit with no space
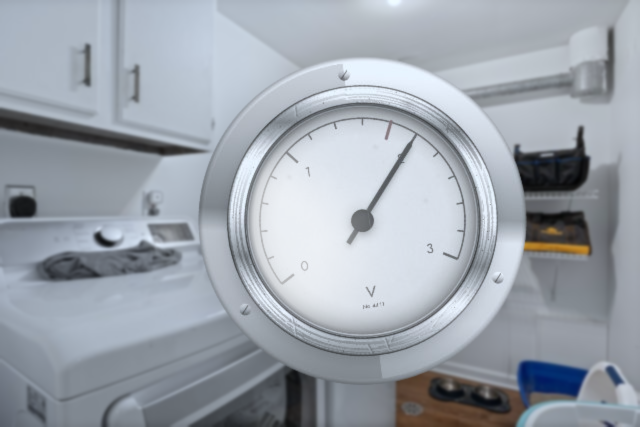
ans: 2,V
